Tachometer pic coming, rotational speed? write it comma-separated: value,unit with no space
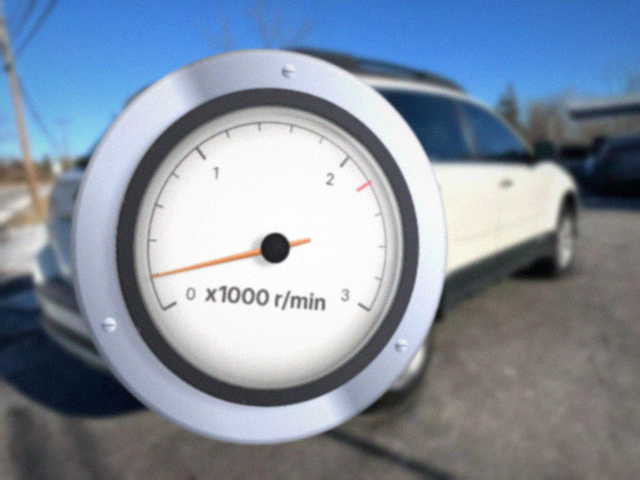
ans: 200,rpm
